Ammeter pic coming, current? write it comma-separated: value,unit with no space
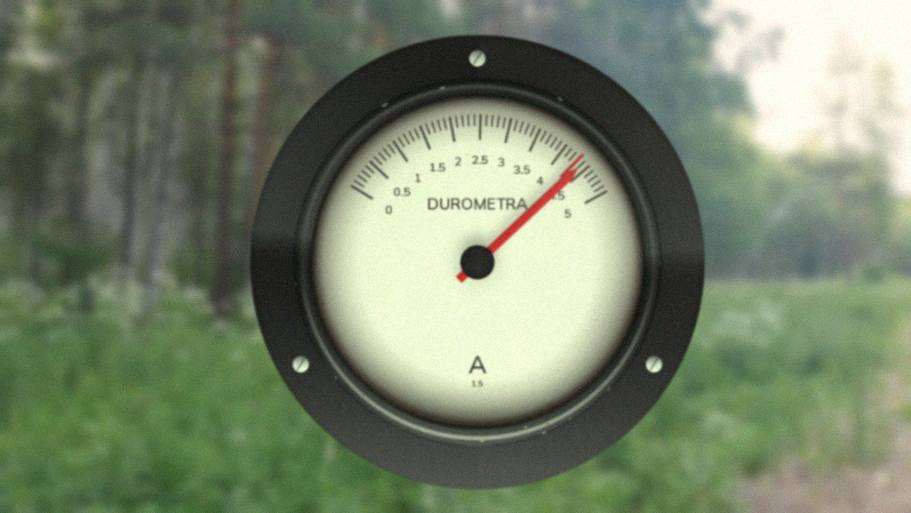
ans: 4.4,A
